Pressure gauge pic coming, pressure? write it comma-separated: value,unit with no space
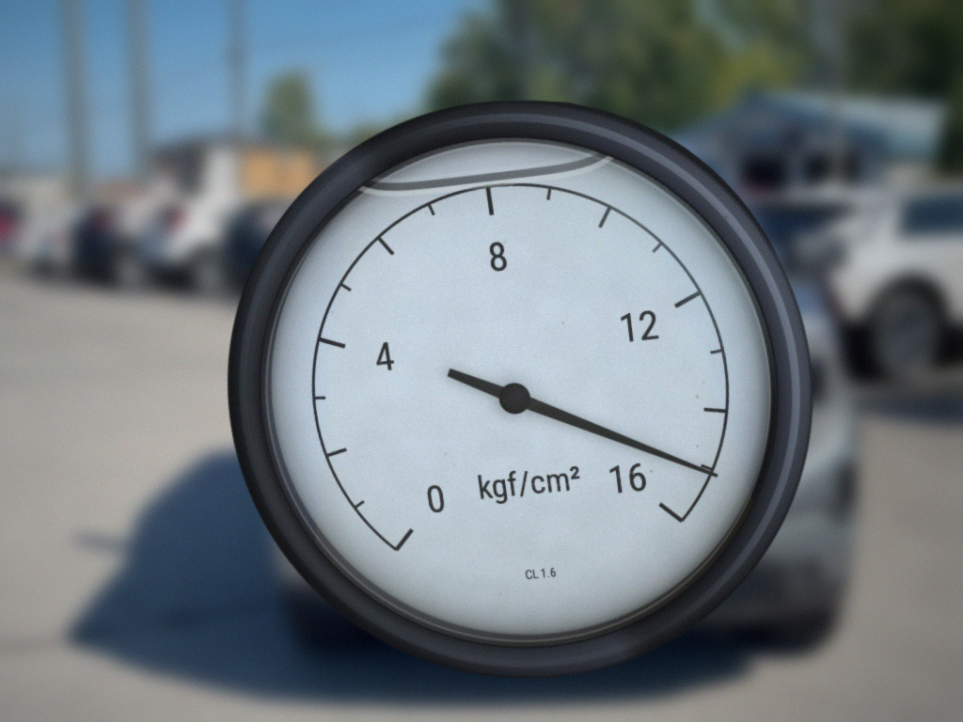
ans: 15,kg/cm²
